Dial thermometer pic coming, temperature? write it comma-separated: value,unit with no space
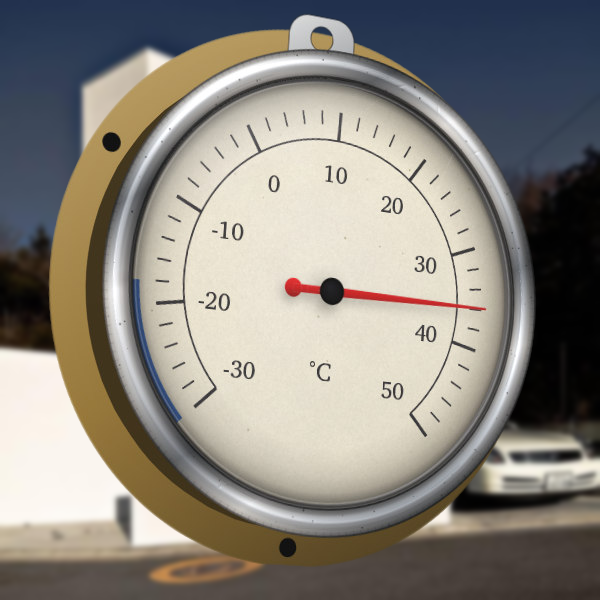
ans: 36,°C
